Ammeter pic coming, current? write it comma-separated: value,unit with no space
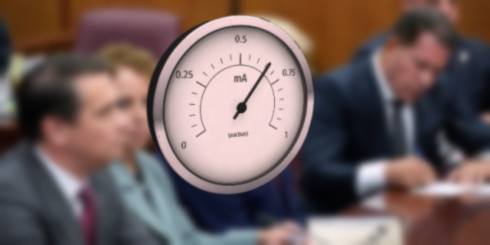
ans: 0.65,mA
